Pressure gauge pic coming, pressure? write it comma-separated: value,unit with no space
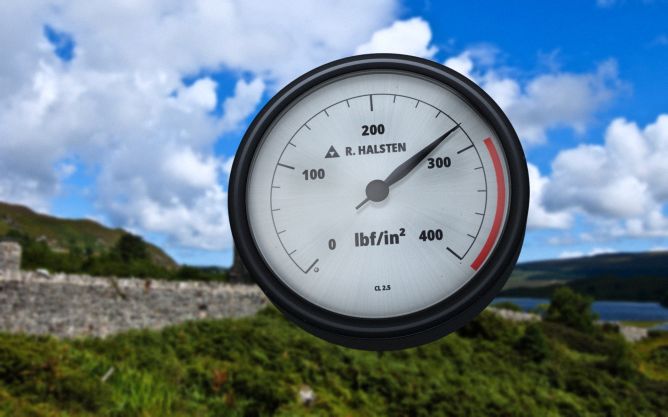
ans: 280,psi
